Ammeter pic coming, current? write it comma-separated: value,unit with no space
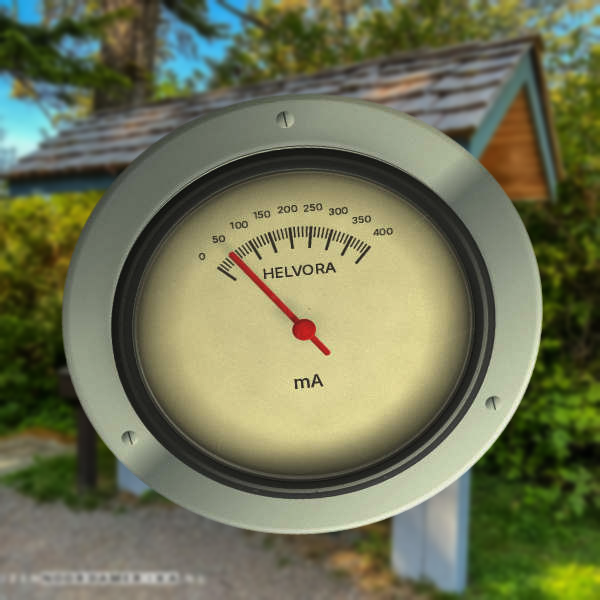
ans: 50,mA
